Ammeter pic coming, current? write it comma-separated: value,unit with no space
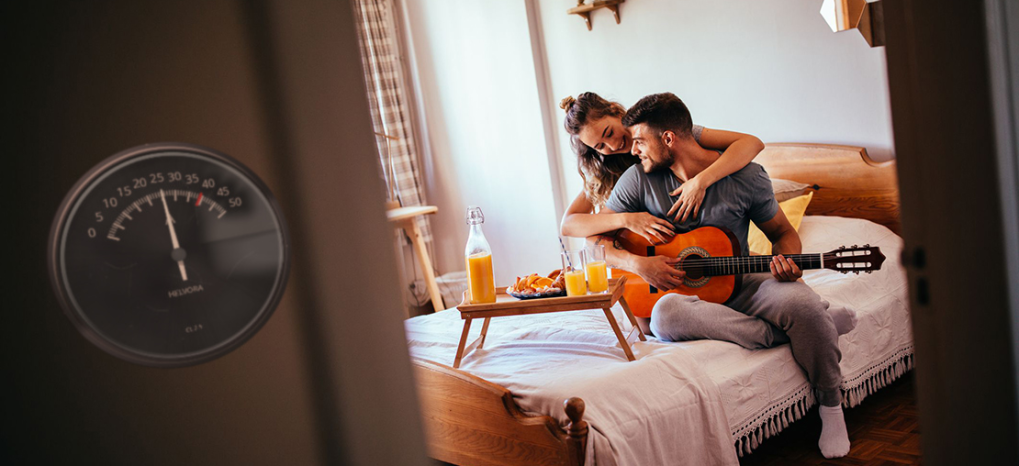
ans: 25,A
